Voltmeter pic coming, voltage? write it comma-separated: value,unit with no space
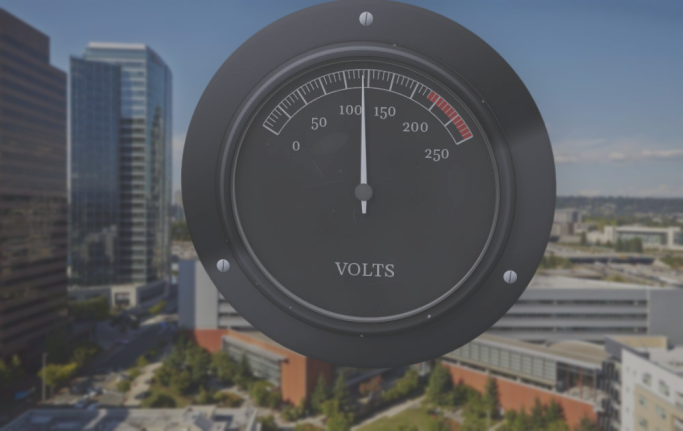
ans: 120,V
